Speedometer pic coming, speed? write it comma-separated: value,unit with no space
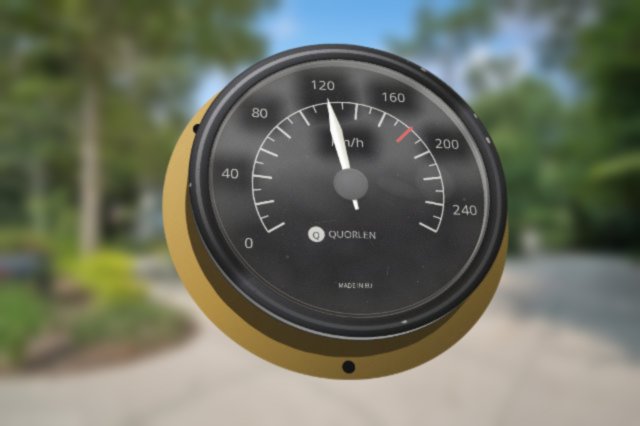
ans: 120,km/h
